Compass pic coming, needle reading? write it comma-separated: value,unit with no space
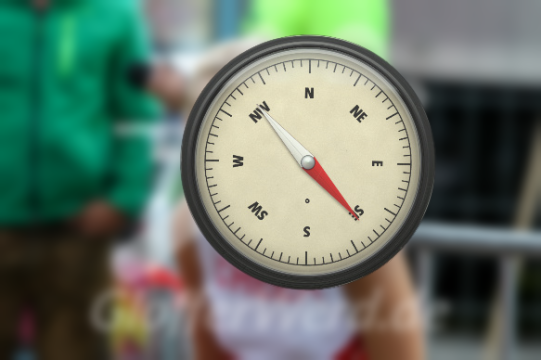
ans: 137.5,°
